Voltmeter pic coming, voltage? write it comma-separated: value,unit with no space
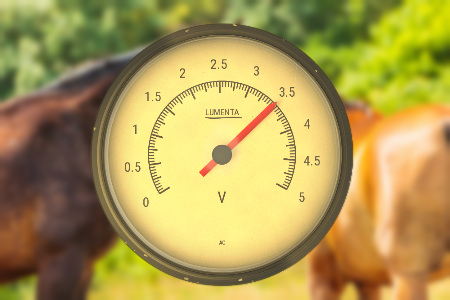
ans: 3.5,V
